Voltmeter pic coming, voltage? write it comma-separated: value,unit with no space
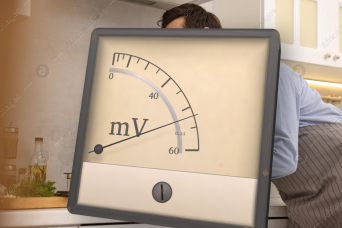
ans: 52.5,mV
